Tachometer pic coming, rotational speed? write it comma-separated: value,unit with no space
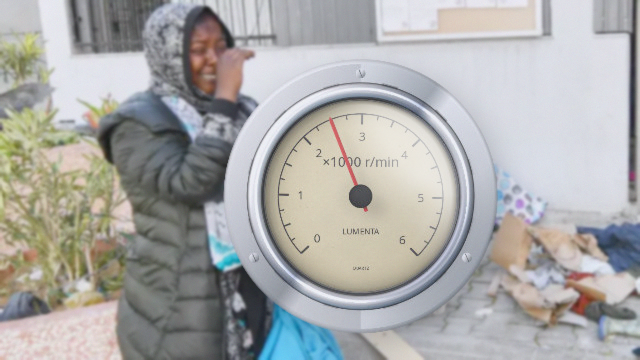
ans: 2500,rpm
